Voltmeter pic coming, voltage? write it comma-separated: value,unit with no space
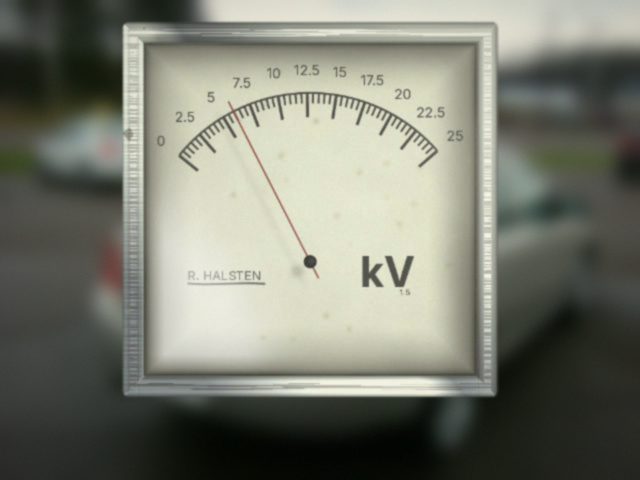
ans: 6,kV
